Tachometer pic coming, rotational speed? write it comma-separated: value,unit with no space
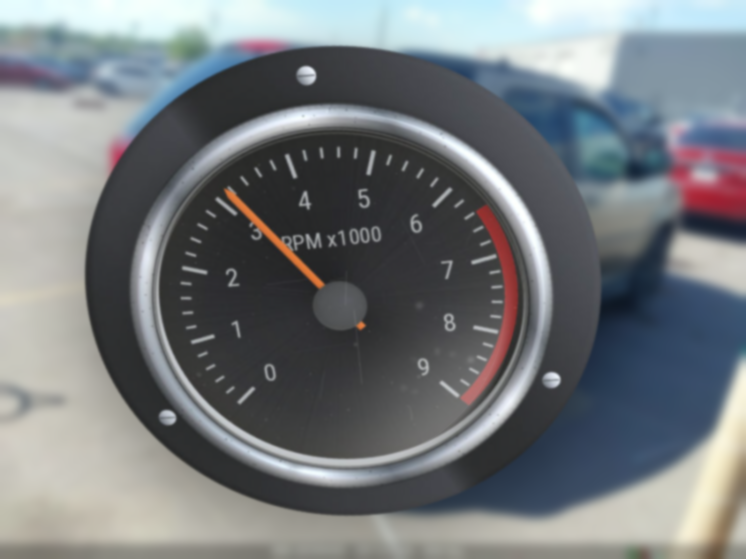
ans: 3200,rpm
